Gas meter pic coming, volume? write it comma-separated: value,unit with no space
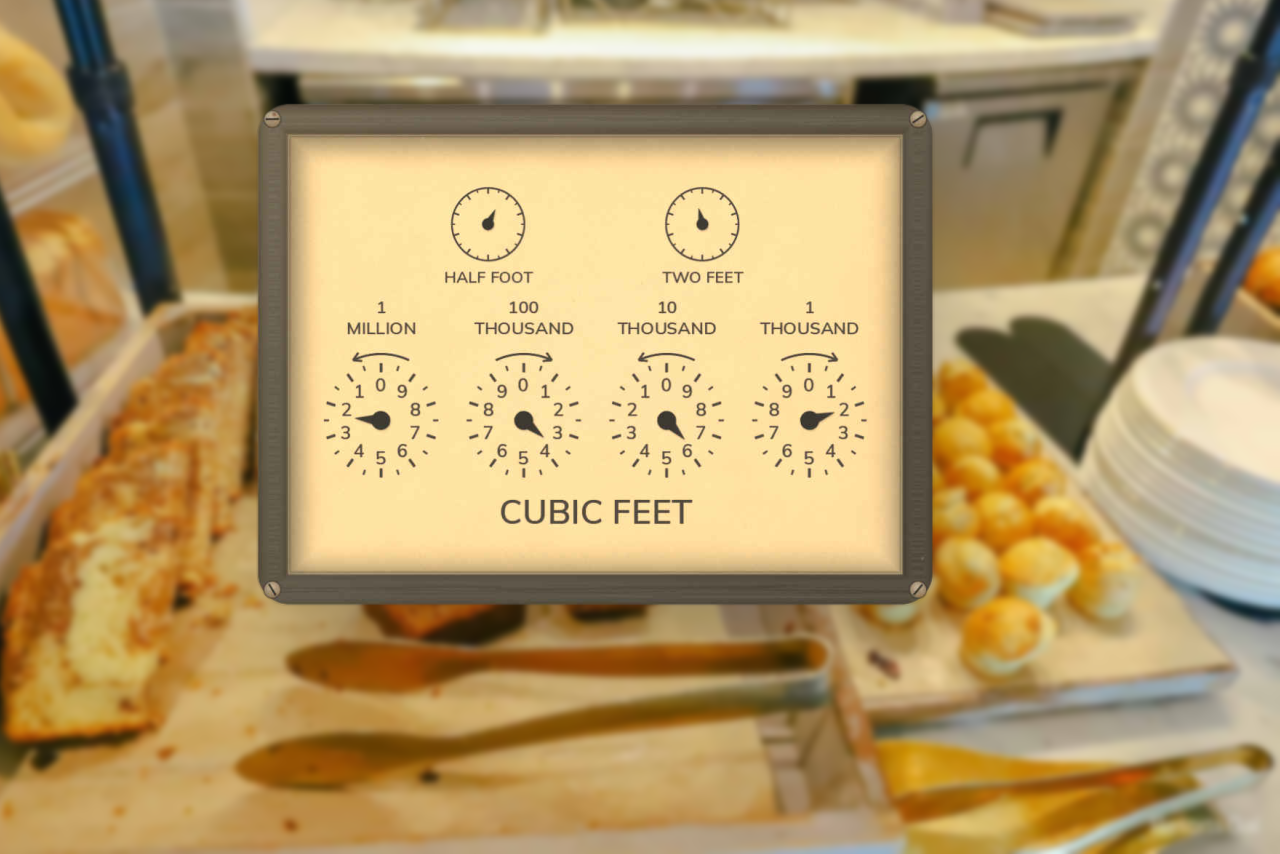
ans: 236200,ft³
